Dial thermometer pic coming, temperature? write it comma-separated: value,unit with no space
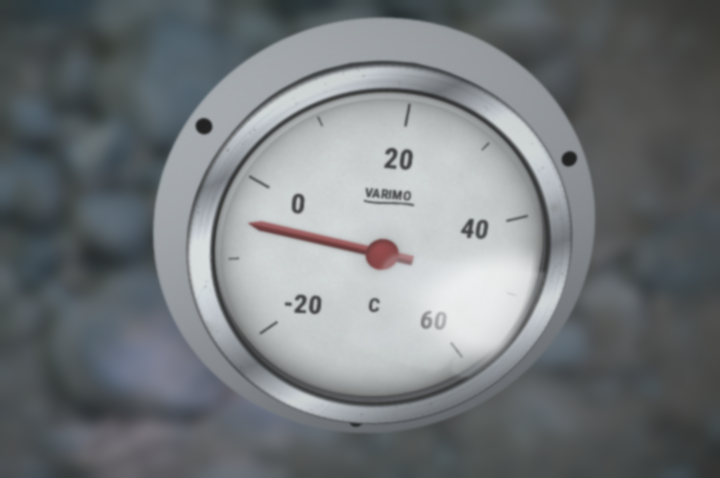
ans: -5,°C
